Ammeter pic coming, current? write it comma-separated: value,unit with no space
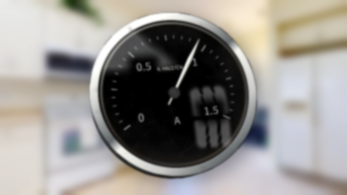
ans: 0.95,A
